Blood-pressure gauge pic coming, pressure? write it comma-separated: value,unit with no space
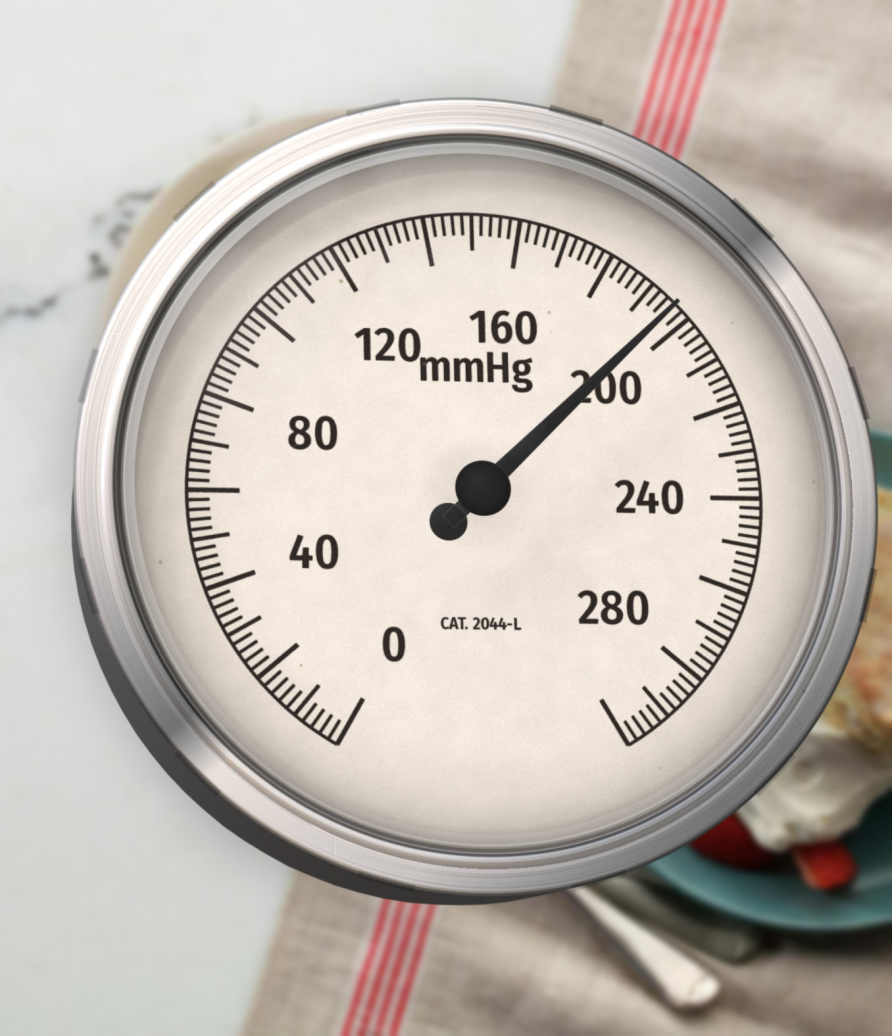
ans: 196,mmHg
